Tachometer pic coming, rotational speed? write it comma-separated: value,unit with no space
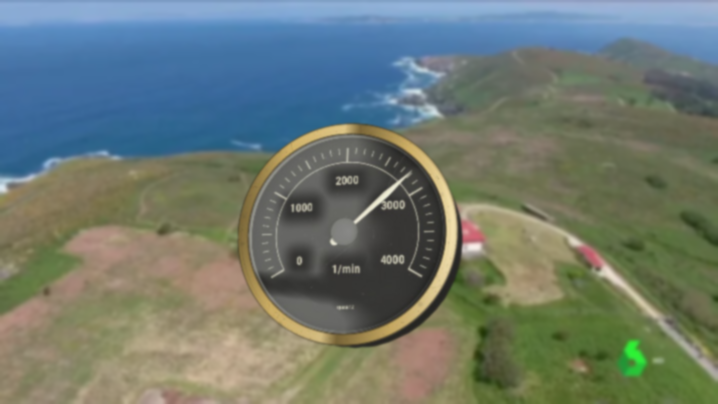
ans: 2800,rpm
